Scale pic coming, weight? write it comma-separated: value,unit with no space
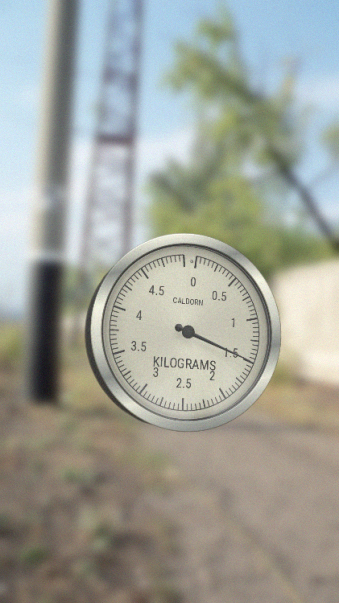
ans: 1.5,kg
